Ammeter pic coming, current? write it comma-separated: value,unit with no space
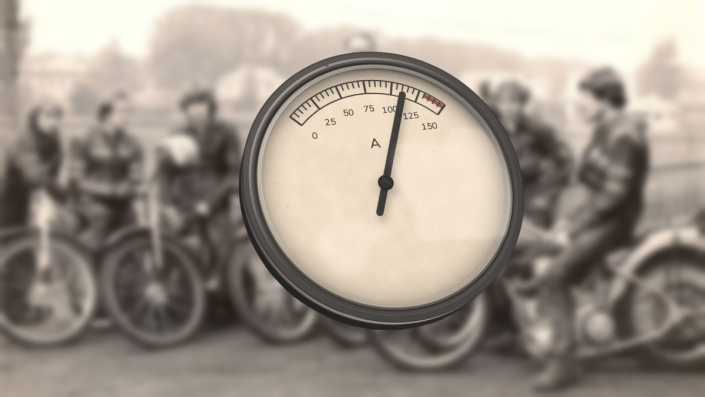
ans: 110,A
